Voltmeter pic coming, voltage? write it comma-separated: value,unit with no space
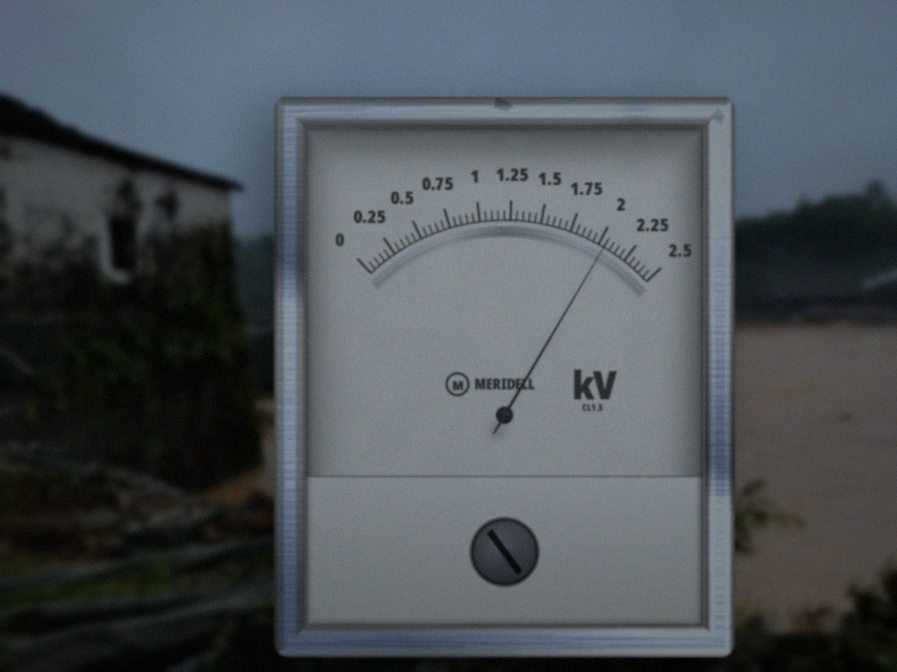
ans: 2.05,kV
